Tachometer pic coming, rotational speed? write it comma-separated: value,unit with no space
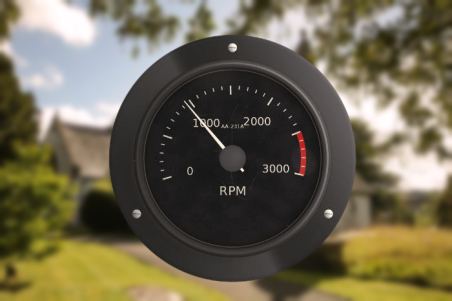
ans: 950,rpm
